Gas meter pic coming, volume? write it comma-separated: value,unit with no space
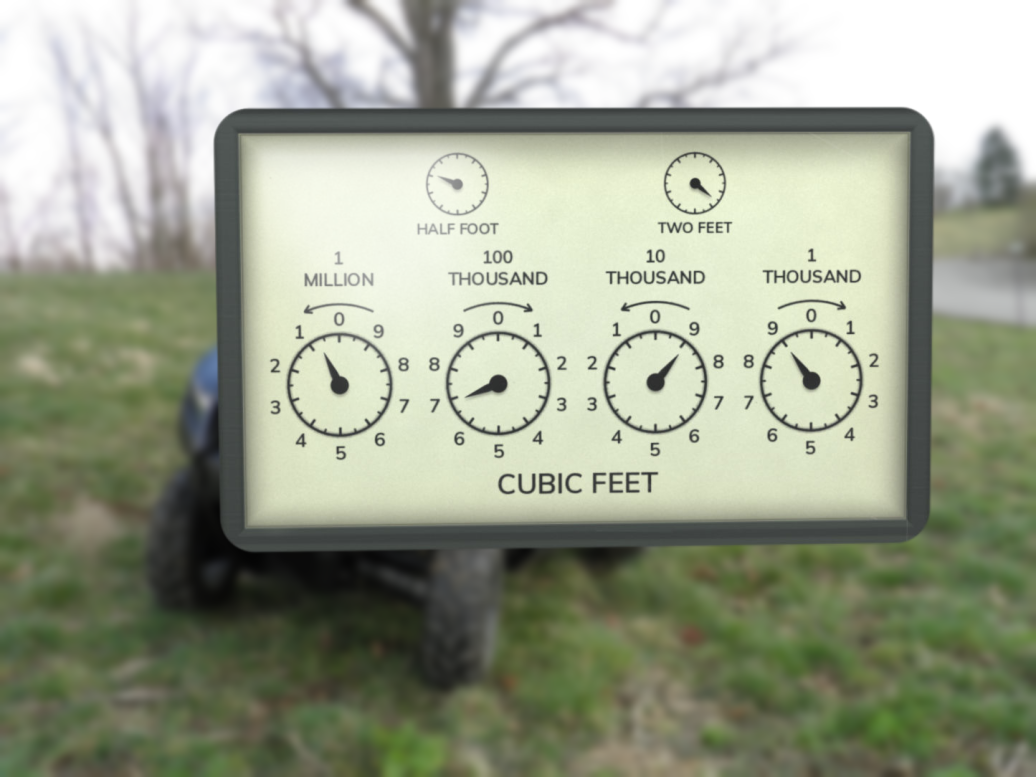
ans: 68900,ft³
